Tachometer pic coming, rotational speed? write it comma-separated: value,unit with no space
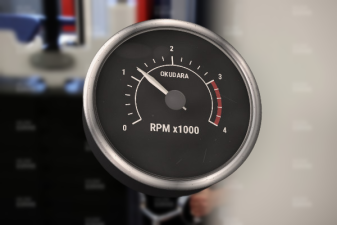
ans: 1200,rpm
